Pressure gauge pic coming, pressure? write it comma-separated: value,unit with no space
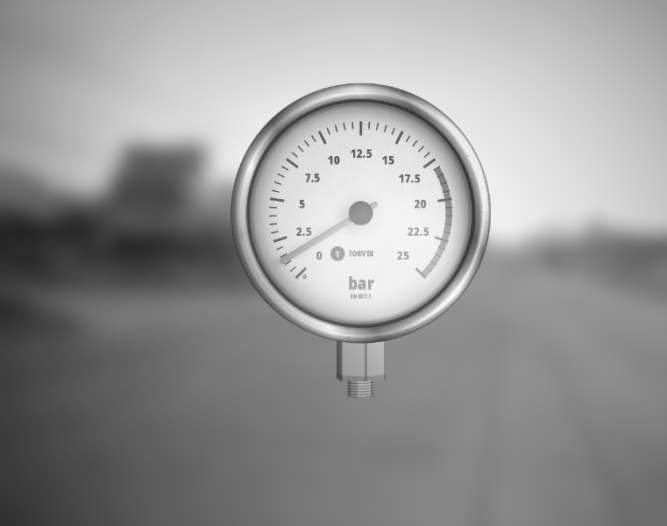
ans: 1.25,bar
